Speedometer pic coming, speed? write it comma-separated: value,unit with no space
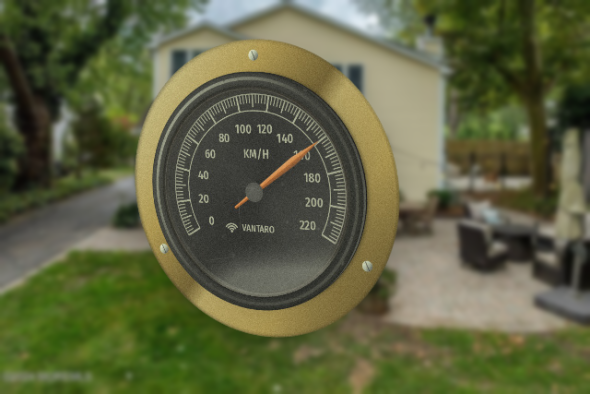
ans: 160,km/h
